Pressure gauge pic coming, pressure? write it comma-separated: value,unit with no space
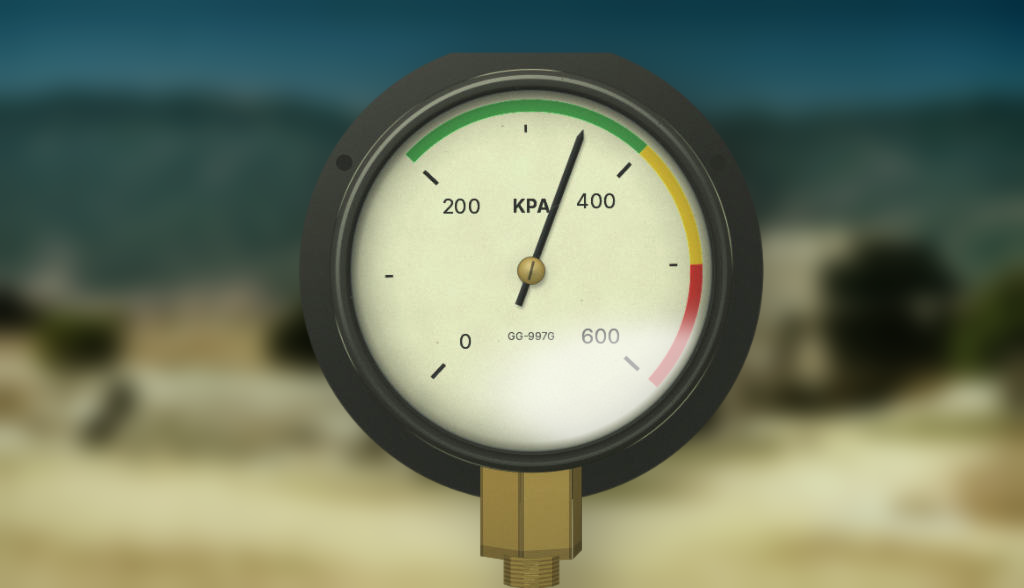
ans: 350,kPa
